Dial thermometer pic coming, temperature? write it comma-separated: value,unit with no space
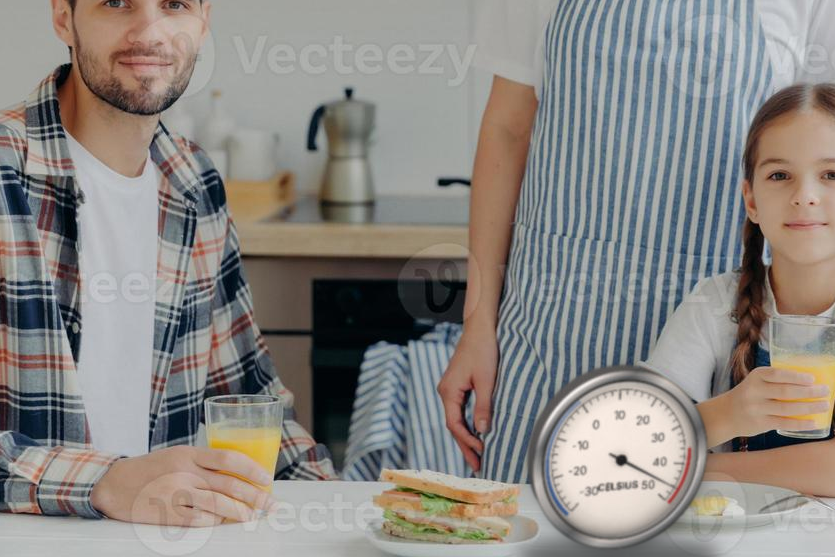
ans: 46,°C
